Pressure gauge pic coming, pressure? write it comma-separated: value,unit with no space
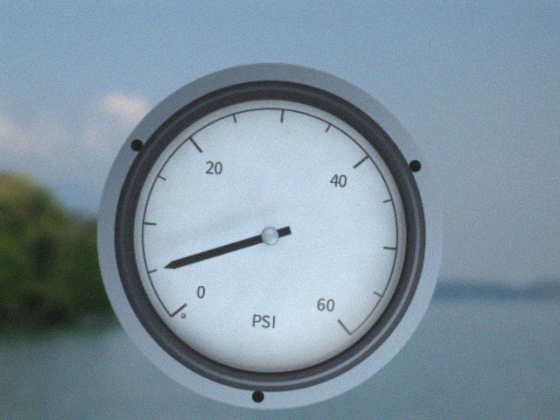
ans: 5,psi
